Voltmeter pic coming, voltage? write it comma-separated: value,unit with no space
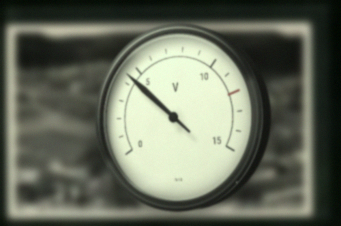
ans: 4.5,V
